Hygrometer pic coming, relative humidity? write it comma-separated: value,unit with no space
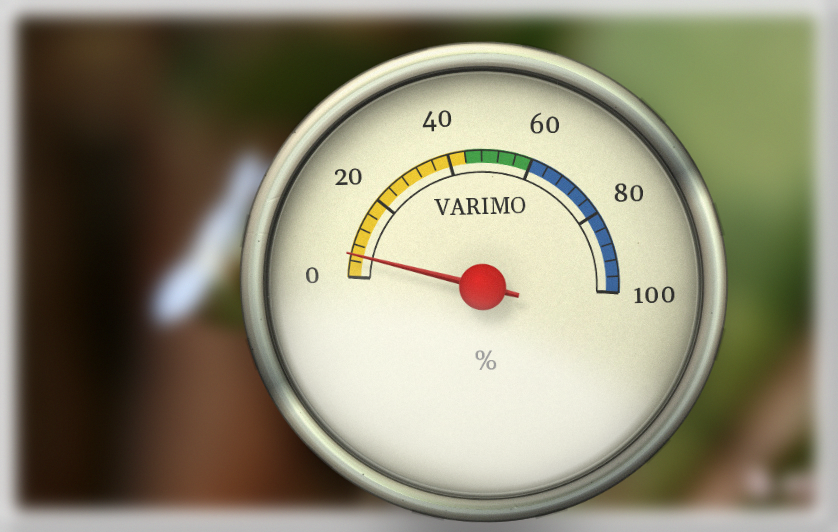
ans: 6,%
